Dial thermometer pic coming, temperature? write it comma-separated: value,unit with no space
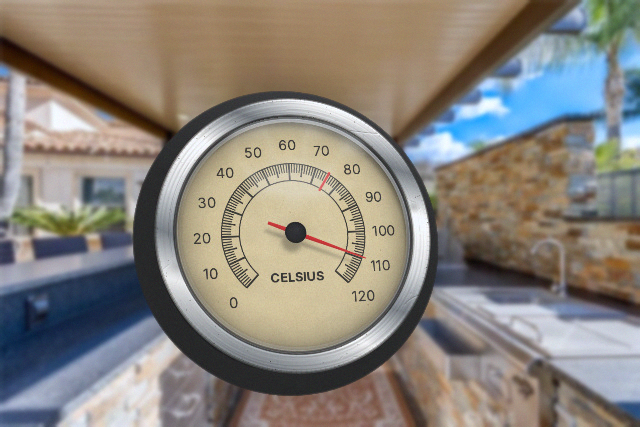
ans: 110,°C
